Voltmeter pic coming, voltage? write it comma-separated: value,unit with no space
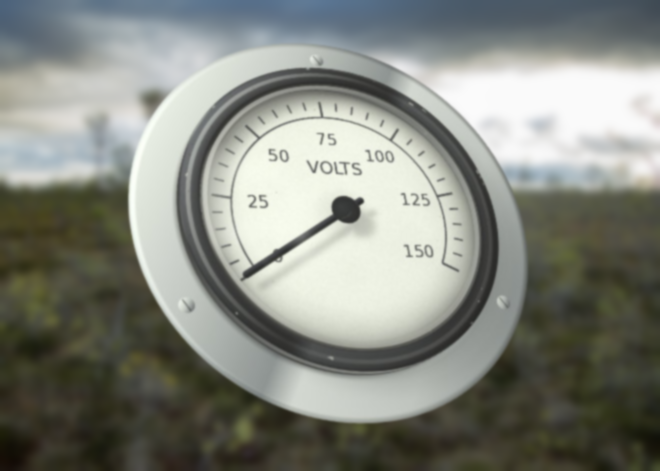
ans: 0,V
